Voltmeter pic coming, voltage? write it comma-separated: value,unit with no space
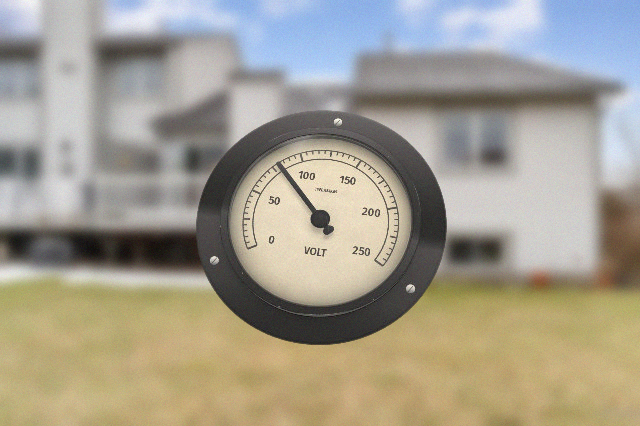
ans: 80,V
